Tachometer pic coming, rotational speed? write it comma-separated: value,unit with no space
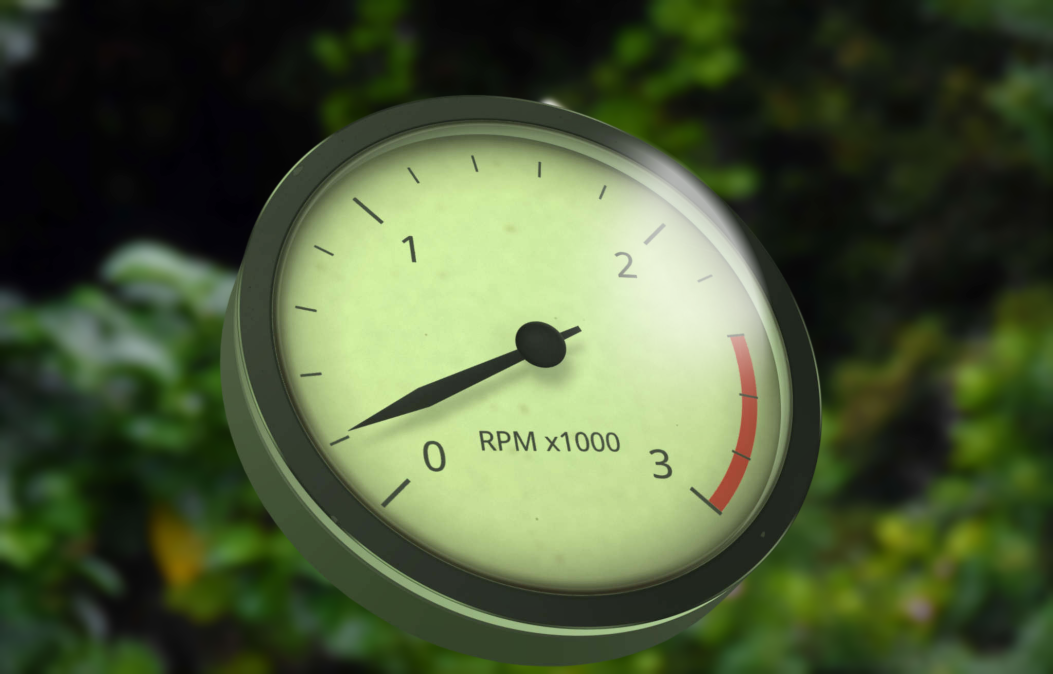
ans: 200,rpm
